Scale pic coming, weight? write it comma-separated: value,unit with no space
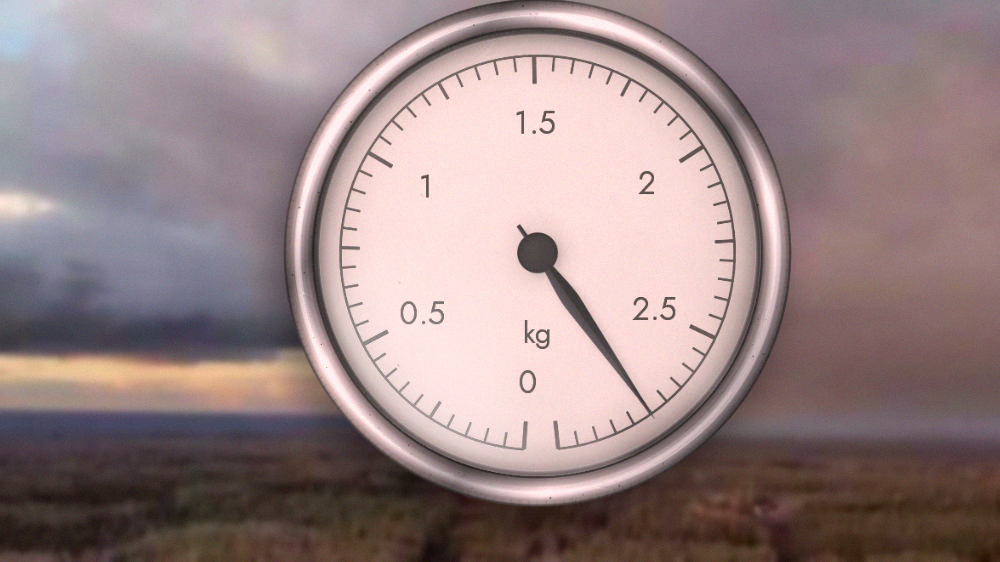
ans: 2.75,kg
